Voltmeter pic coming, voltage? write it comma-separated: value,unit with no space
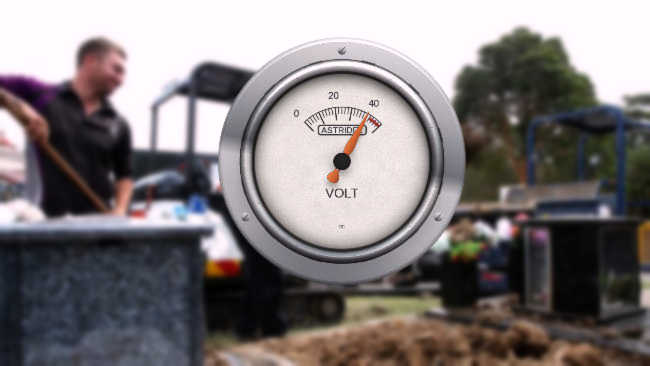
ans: 40,V
